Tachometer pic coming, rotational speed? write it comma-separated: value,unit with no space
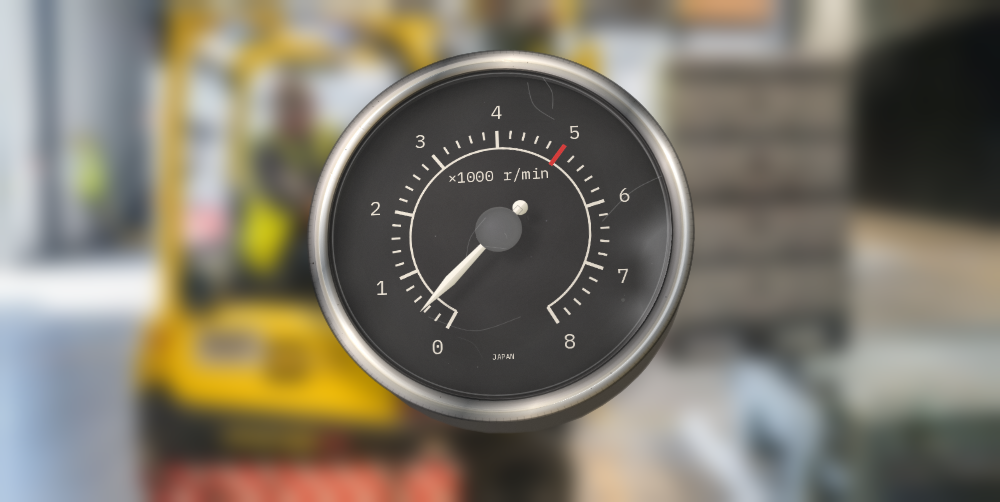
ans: 400,rpm
